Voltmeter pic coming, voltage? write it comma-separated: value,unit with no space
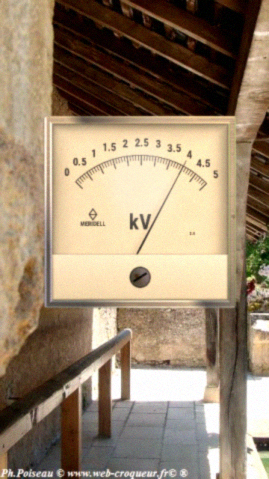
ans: 4,kV
